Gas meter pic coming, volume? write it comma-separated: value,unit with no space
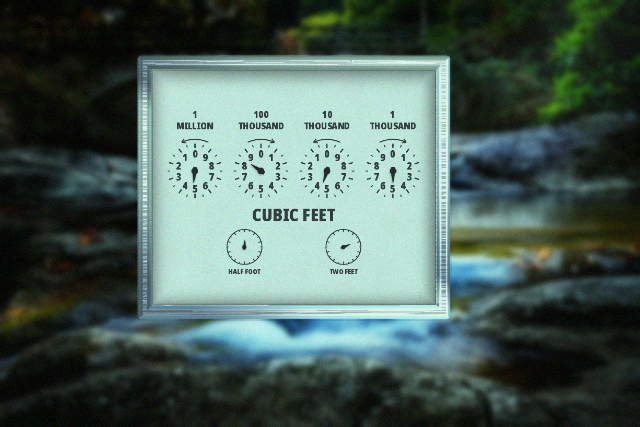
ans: 484500,ft³
